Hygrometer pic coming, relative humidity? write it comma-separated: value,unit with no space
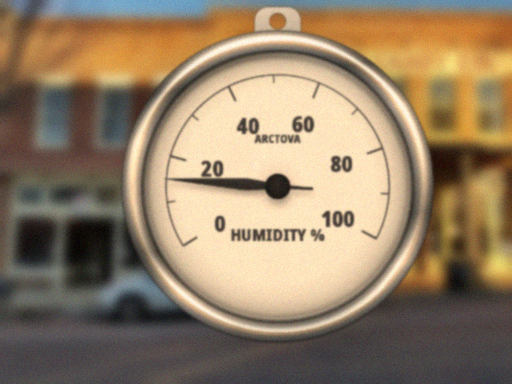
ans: 15,%
